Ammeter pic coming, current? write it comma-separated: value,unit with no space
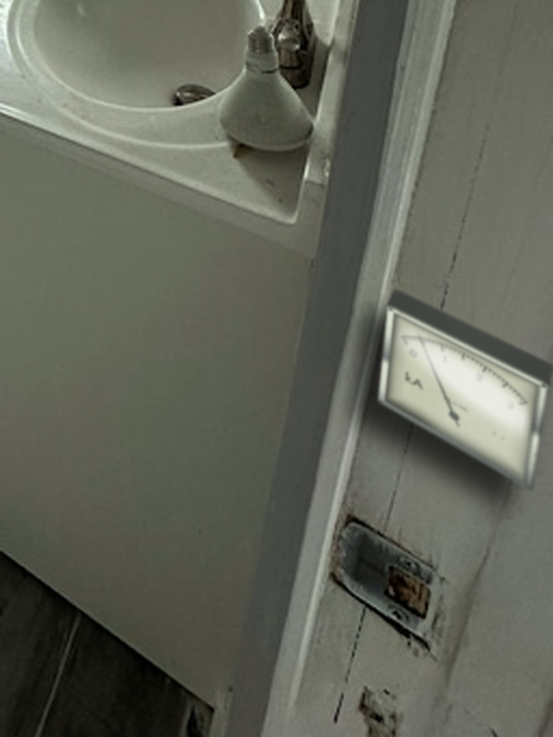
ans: 0.5,kA
